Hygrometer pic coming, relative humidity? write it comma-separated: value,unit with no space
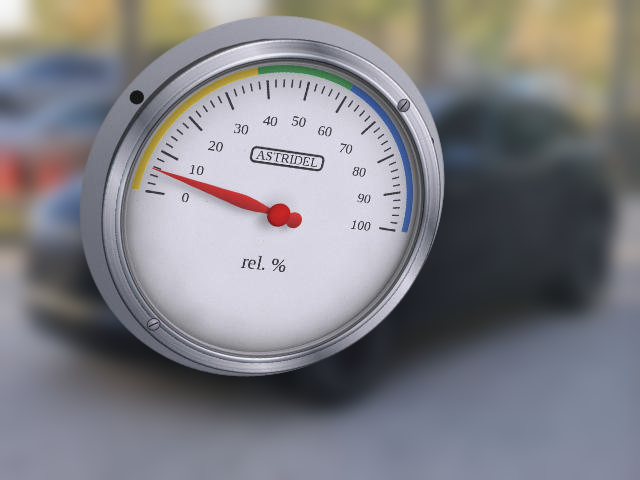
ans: 6,%
